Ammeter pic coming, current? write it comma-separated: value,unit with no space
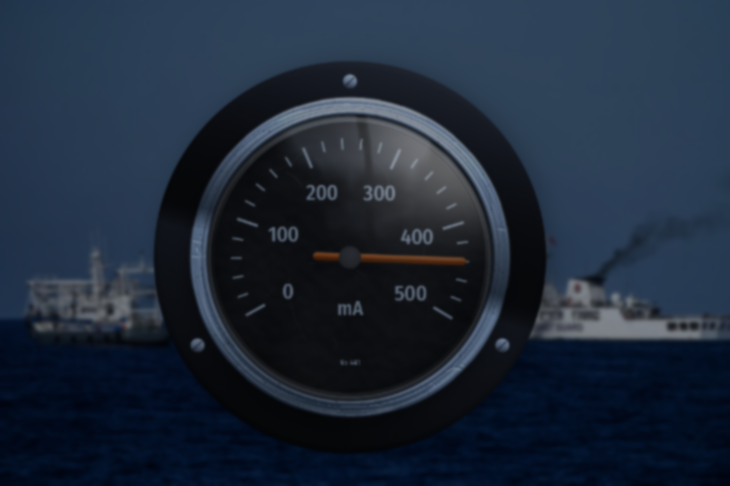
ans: 440,mA
